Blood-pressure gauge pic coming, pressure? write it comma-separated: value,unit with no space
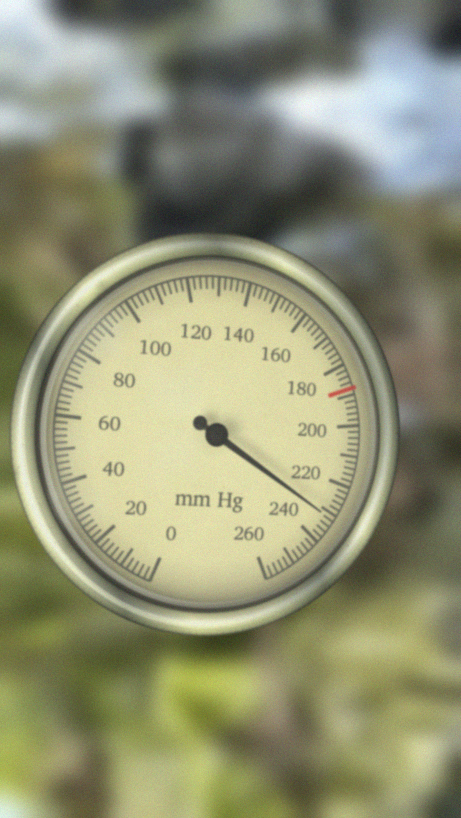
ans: 232,mmHg
